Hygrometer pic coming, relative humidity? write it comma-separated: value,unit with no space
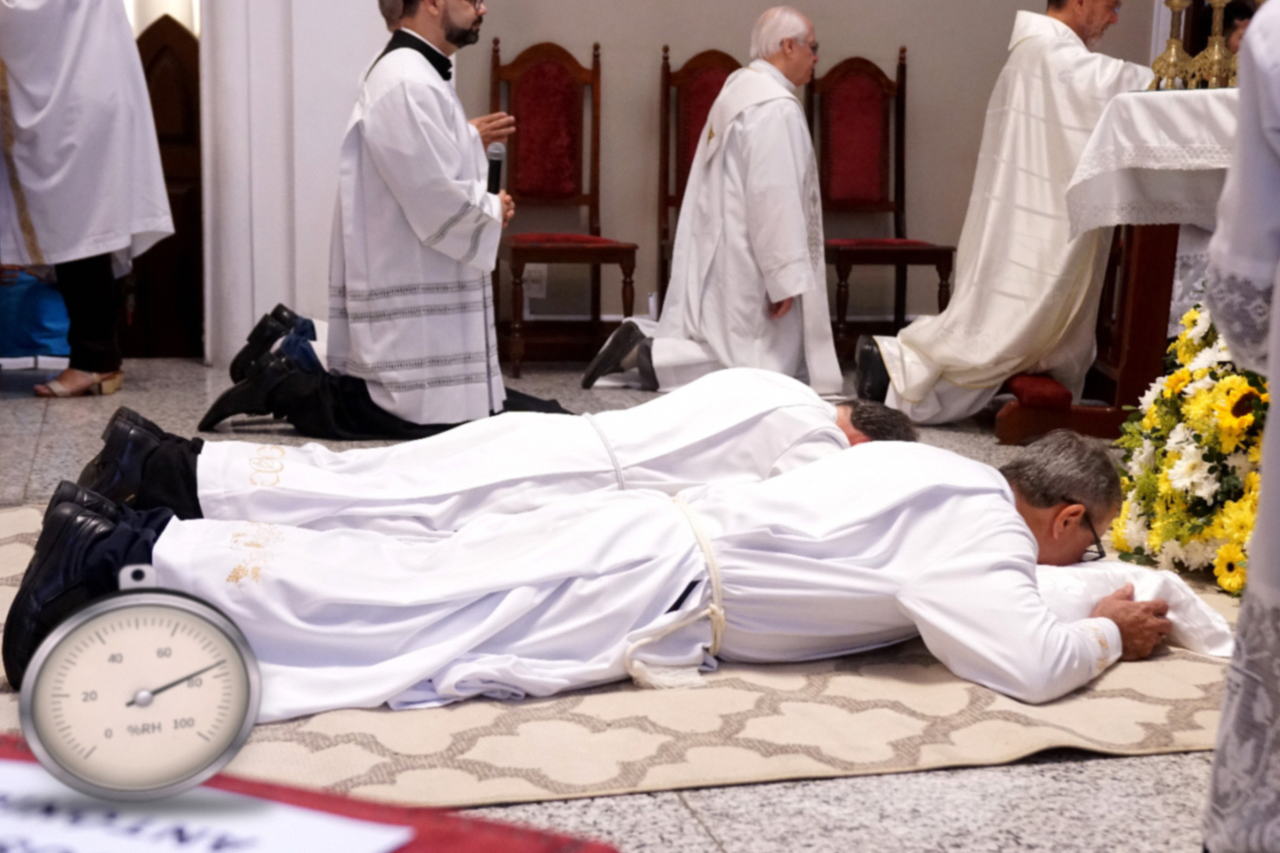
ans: 76,%
